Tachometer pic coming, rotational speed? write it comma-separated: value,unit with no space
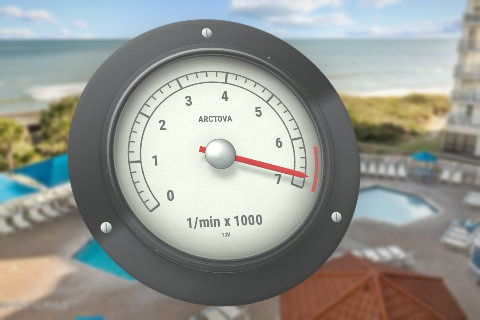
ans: 6800,rpm
